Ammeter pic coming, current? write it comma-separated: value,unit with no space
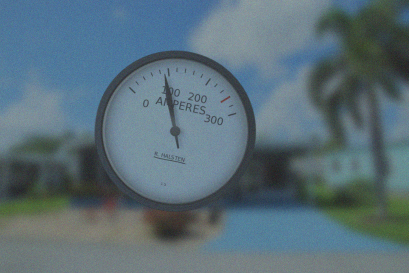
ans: 90,A
